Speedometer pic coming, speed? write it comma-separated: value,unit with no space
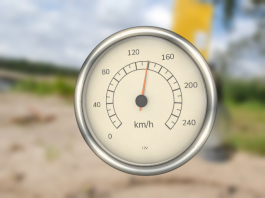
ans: 140,km/h
